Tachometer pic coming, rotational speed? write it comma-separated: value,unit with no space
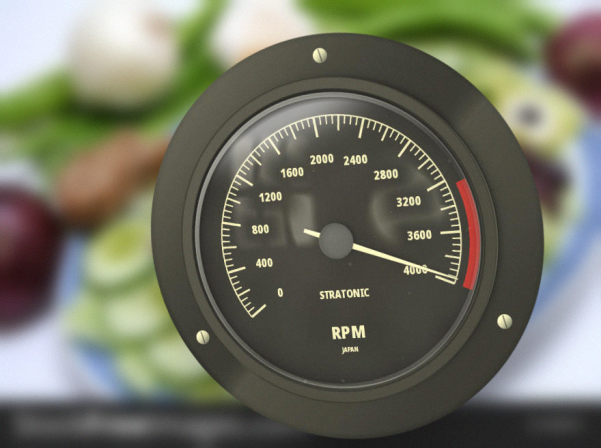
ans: 3950,rpm
